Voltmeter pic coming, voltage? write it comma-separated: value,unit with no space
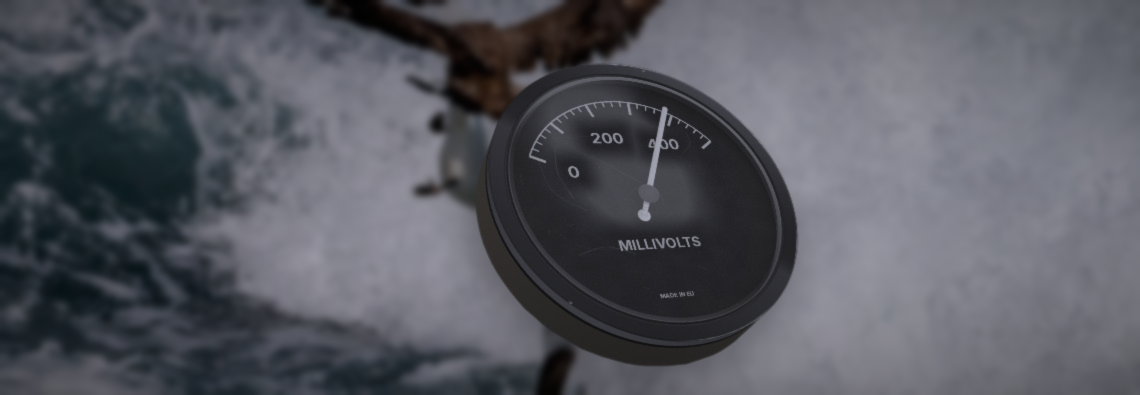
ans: 380,mV
